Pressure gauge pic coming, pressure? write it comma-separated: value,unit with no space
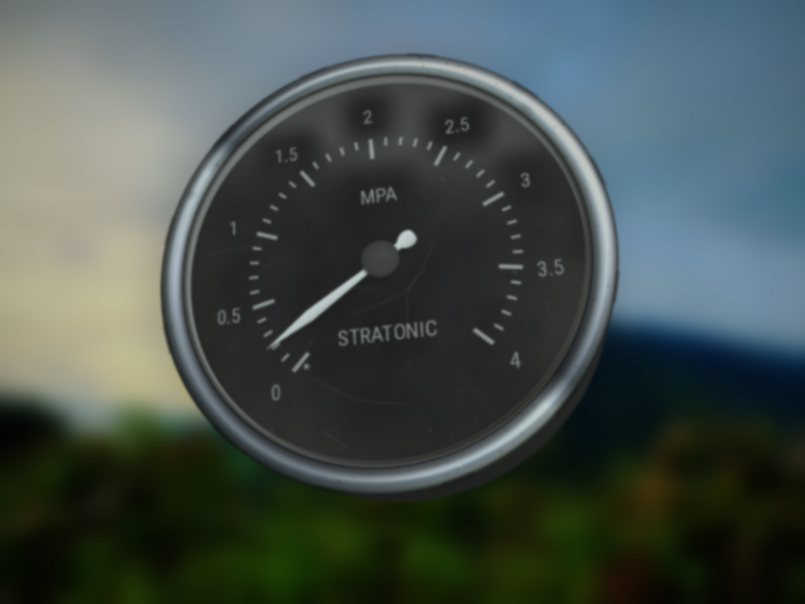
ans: 0.2,MPa
